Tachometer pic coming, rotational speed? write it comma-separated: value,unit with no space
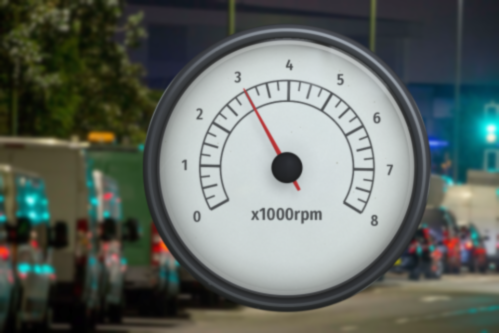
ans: 3000,rpm
